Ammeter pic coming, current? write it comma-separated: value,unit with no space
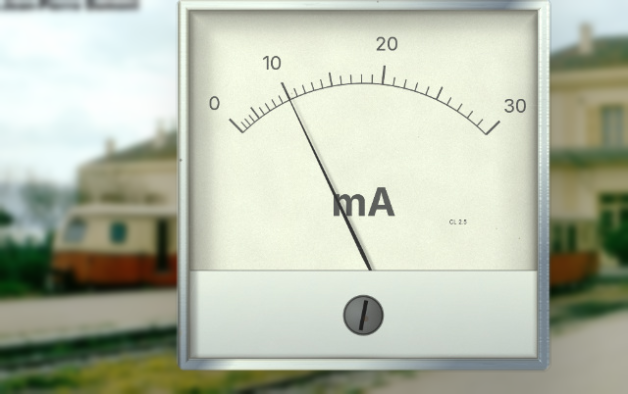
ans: 10,mA
